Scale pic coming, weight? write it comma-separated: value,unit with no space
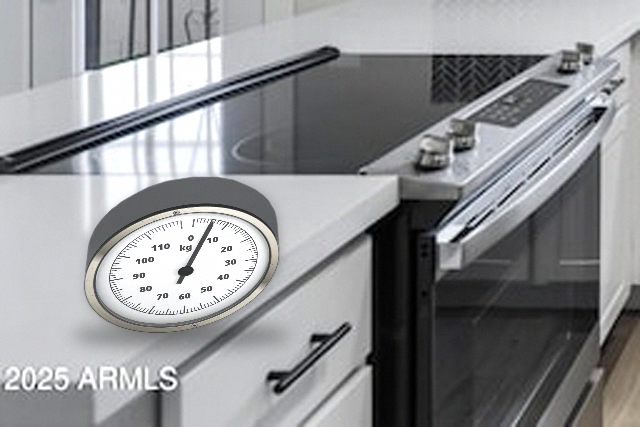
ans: 5,kg
